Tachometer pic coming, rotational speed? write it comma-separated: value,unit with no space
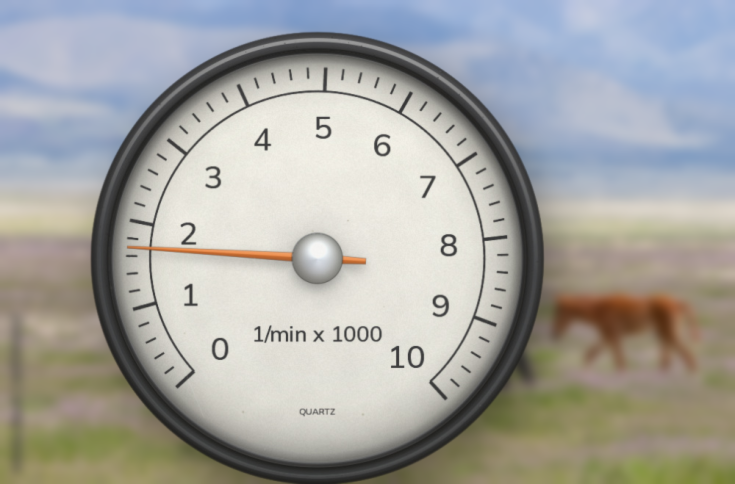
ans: 1700,rpm
